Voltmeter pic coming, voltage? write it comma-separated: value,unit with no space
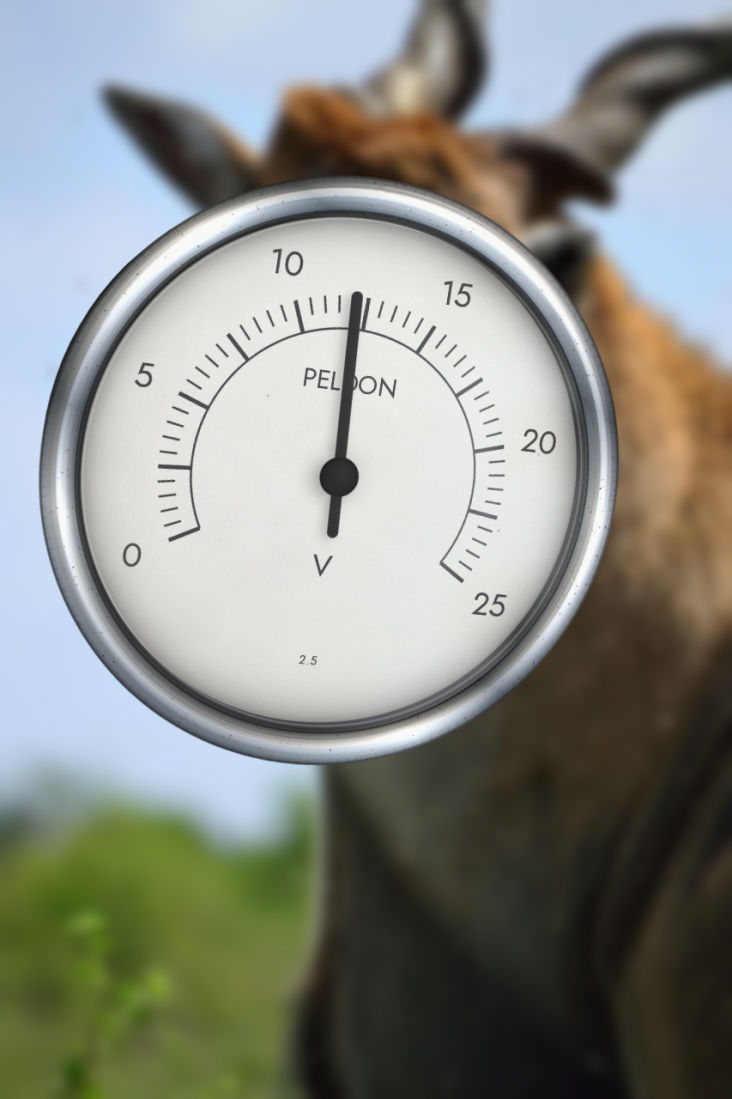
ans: 12,V
